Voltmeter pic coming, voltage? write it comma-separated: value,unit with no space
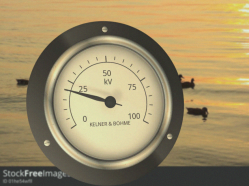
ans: 20,kV
